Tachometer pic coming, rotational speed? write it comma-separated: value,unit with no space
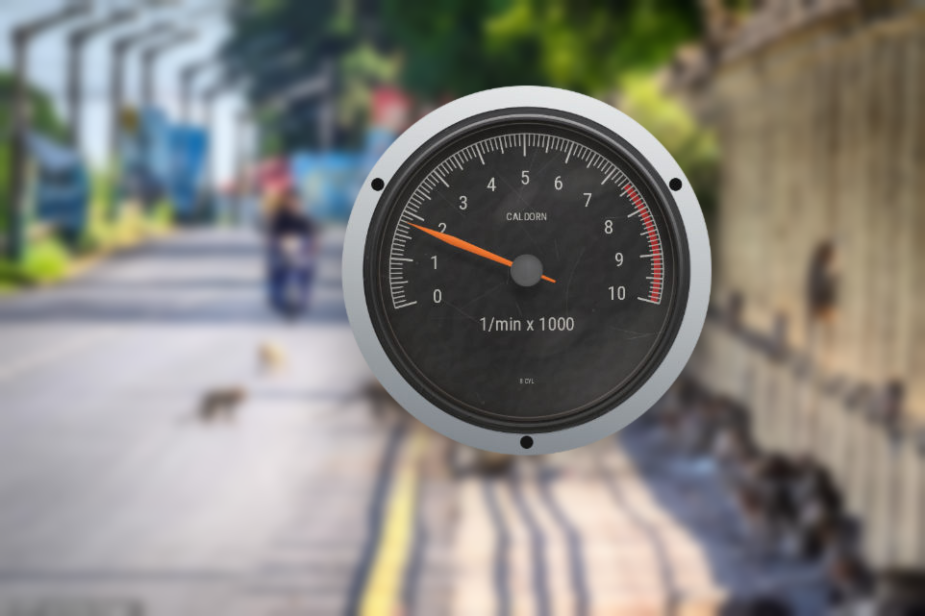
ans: 1800,rpm
